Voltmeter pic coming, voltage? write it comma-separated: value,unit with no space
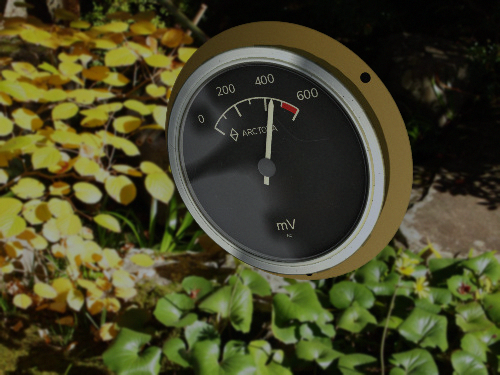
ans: 450,mV
